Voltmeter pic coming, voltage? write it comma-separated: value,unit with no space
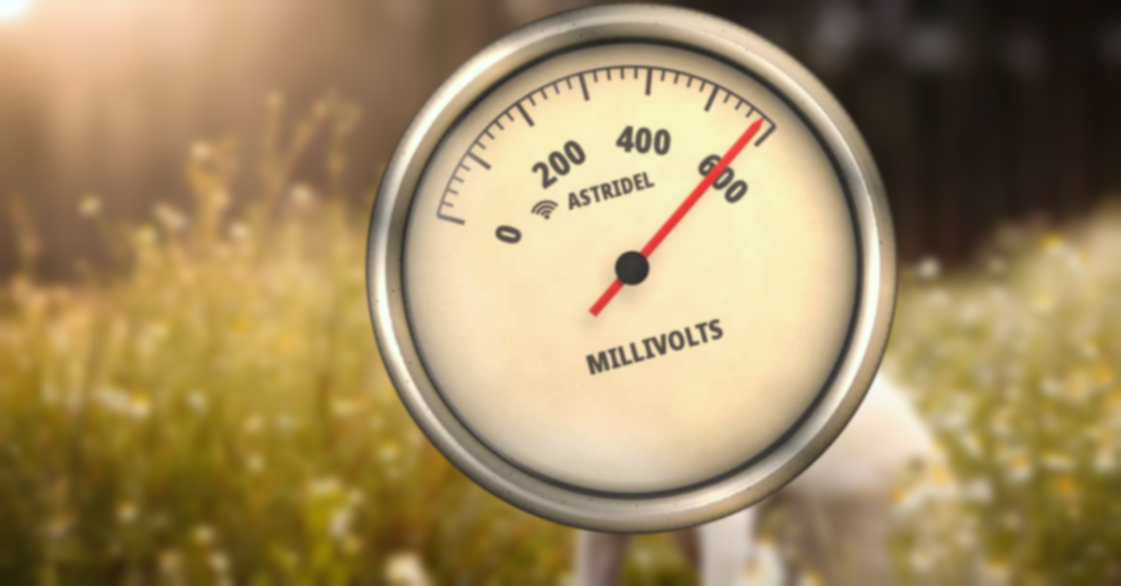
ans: 580,mV
